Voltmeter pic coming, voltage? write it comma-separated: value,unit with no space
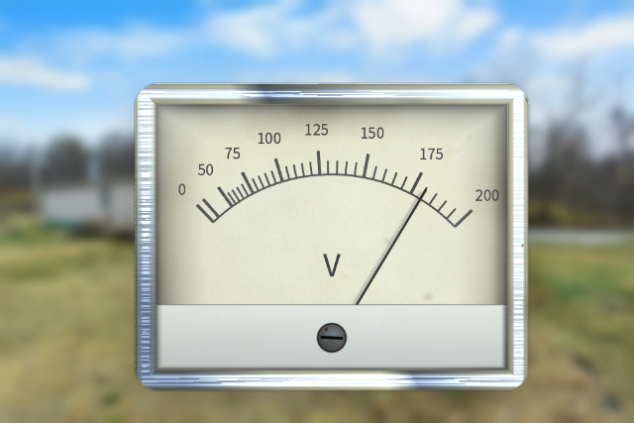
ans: 180,V
